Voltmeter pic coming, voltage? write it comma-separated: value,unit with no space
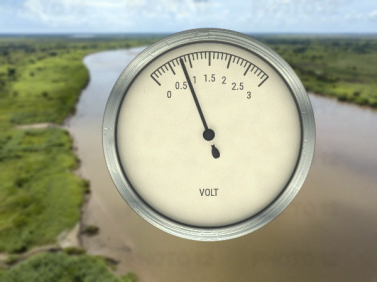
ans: 0.8,V
